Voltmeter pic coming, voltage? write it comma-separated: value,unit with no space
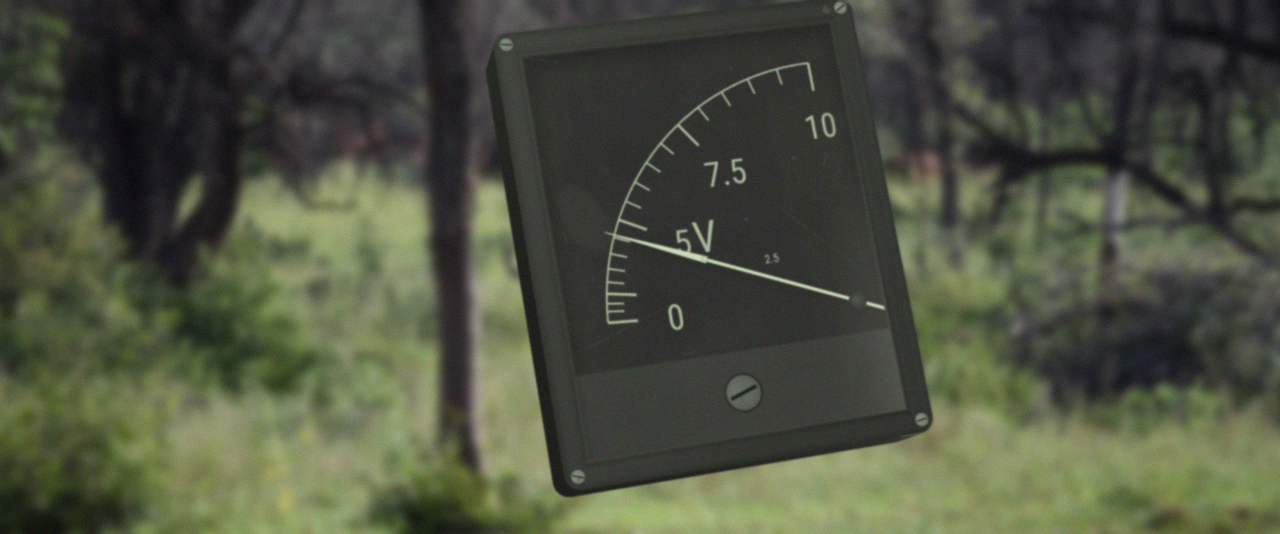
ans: 4.5,V
